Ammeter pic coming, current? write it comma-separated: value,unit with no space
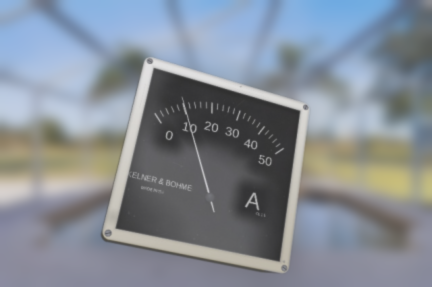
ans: 10,A
